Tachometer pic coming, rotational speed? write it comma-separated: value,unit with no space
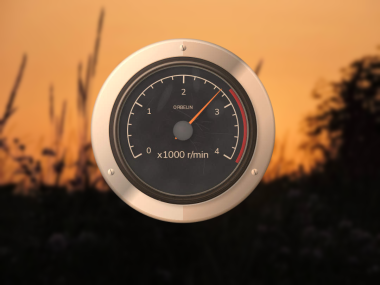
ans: 2700,rpm
